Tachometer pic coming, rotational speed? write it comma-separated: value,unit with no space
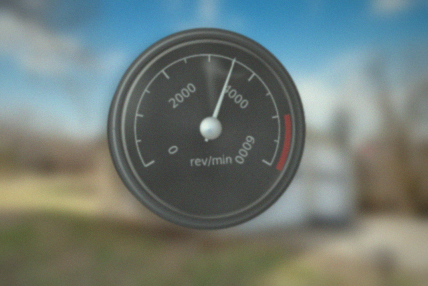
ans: 3500,rpm
